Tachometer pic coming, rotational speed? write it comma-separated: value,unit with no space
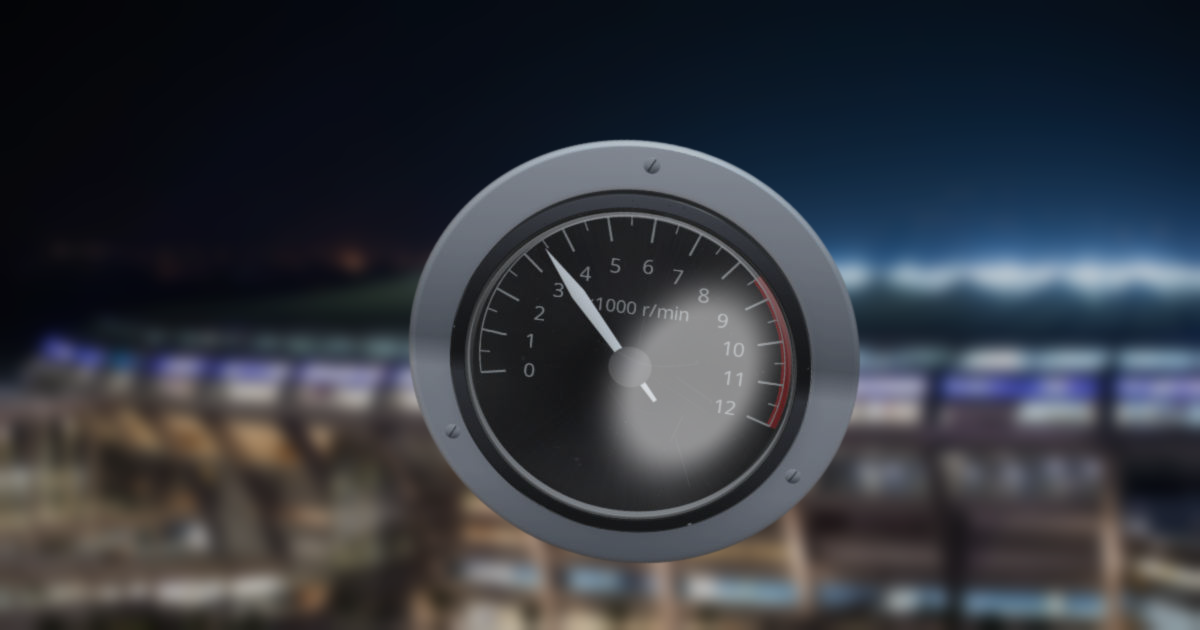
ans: 3500,rpm
